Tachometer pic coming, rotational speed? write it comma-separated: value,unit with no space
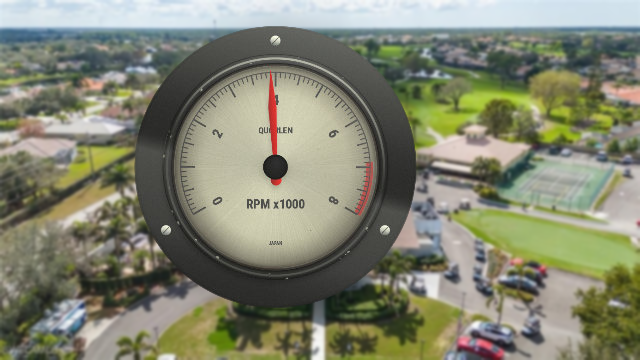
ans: 3900,rpm
